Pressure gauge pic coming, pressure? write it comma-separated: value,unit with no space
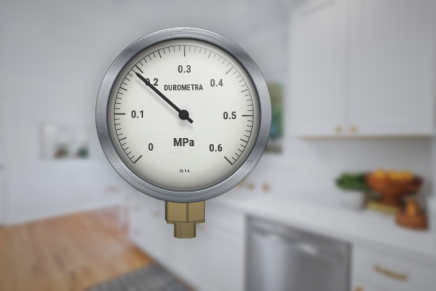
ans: 0.19,MPa
